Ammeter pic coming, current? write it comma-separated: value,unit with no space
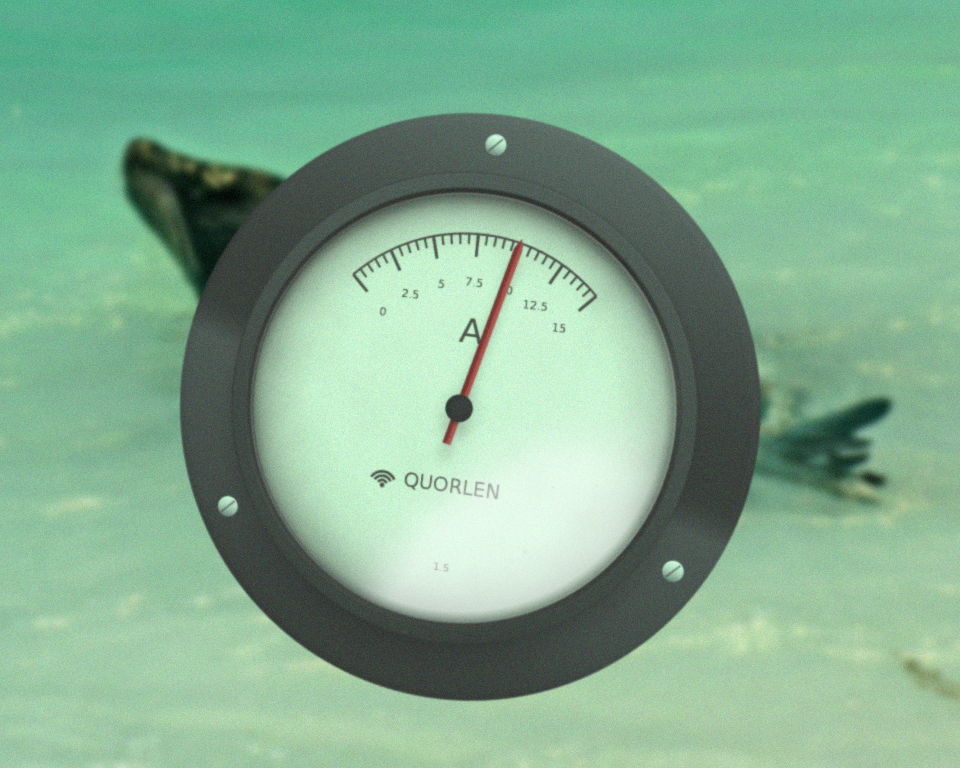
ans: 10,A
